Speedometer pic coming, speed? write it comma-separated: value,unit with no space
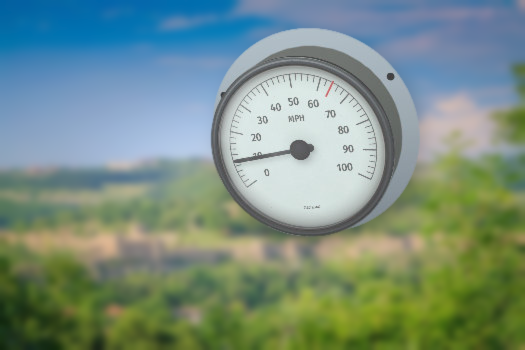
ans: 10,mph
